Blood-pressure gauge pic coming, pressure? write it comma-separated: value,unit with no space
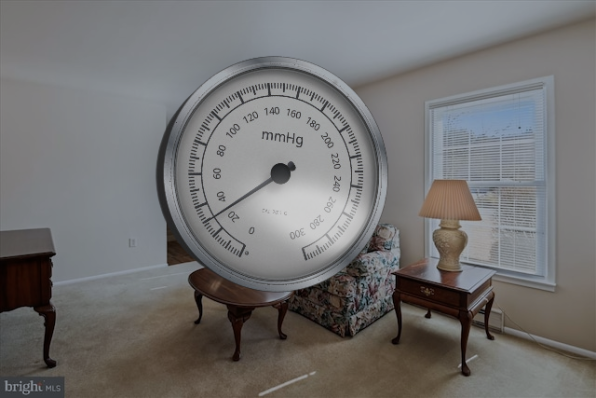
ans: 30,mmHg
